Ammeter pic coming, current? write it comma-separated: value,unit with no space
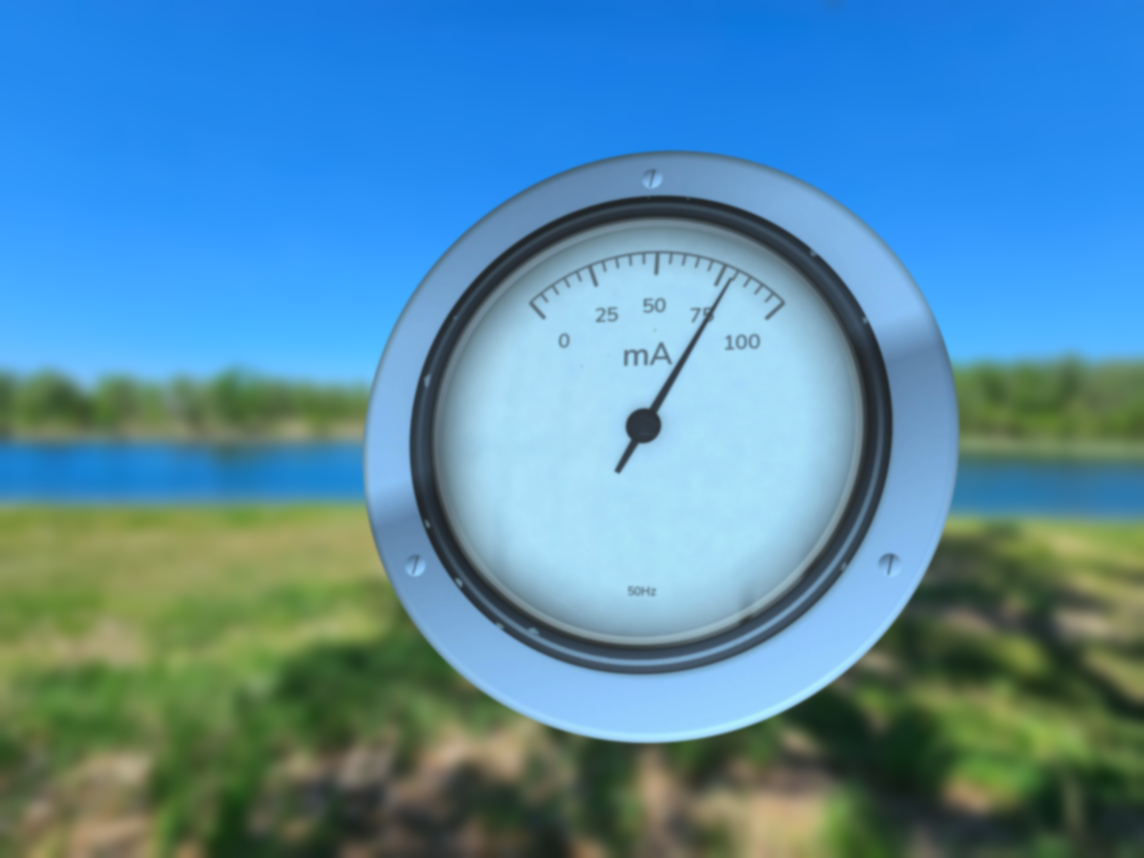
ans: 80,mA
